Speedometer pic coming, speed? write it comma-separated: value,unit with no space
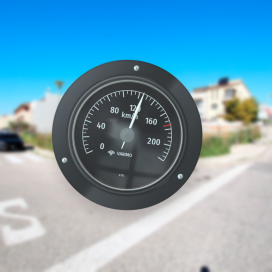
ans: 125,km/h
